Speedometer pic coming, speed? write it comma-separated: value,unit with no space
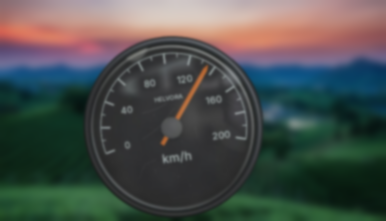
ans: 135,km/h
